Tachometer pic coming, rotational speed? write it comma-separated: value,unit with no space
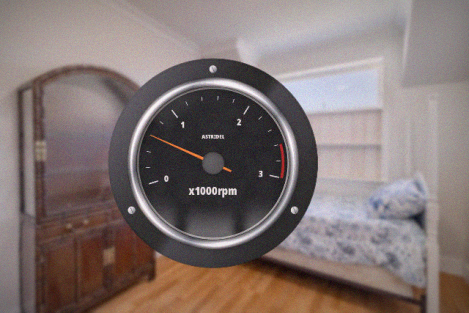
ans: 600,rpm
